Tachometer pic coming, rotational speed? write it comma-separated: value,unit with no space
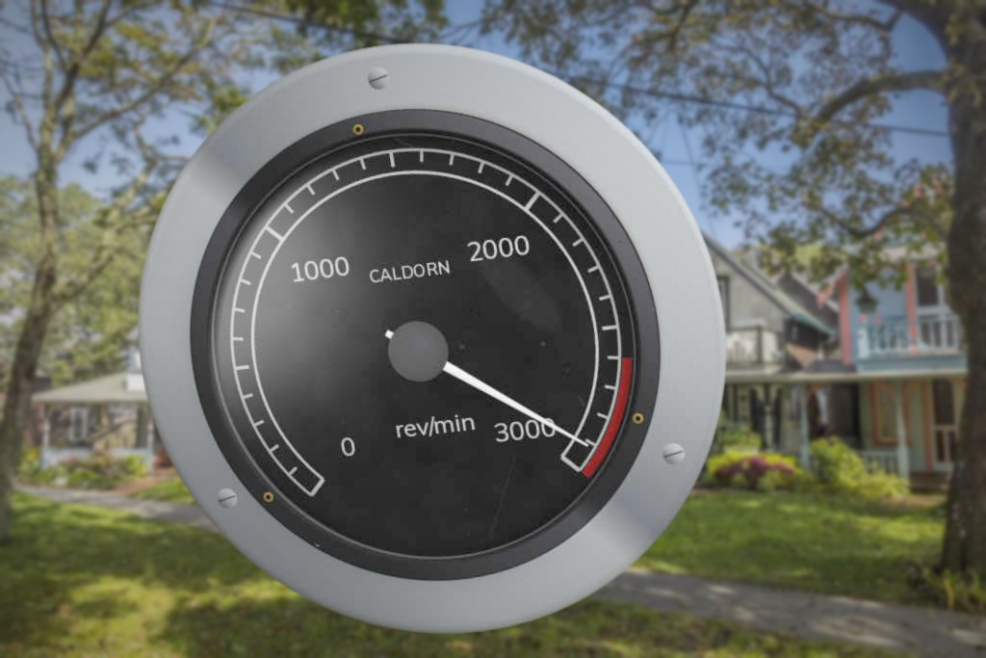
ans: 2900,rpm
